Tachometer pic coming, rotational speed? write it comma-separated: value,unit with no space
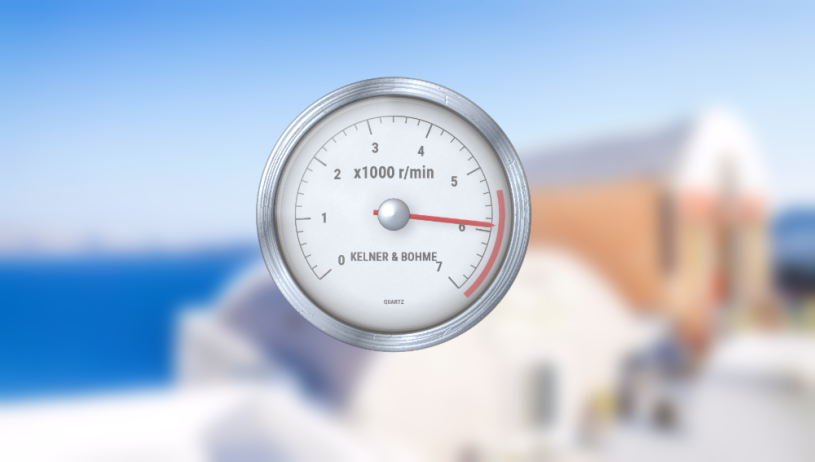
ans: 5900,rpm
